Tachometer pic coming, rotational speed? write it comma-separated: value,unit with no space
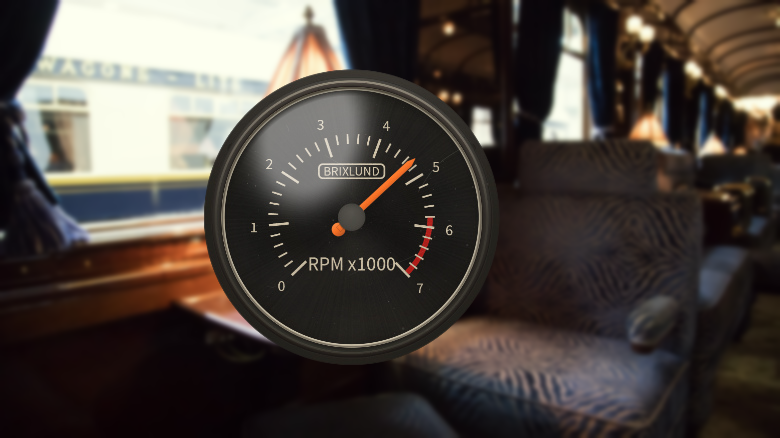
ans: 4700,rpm
